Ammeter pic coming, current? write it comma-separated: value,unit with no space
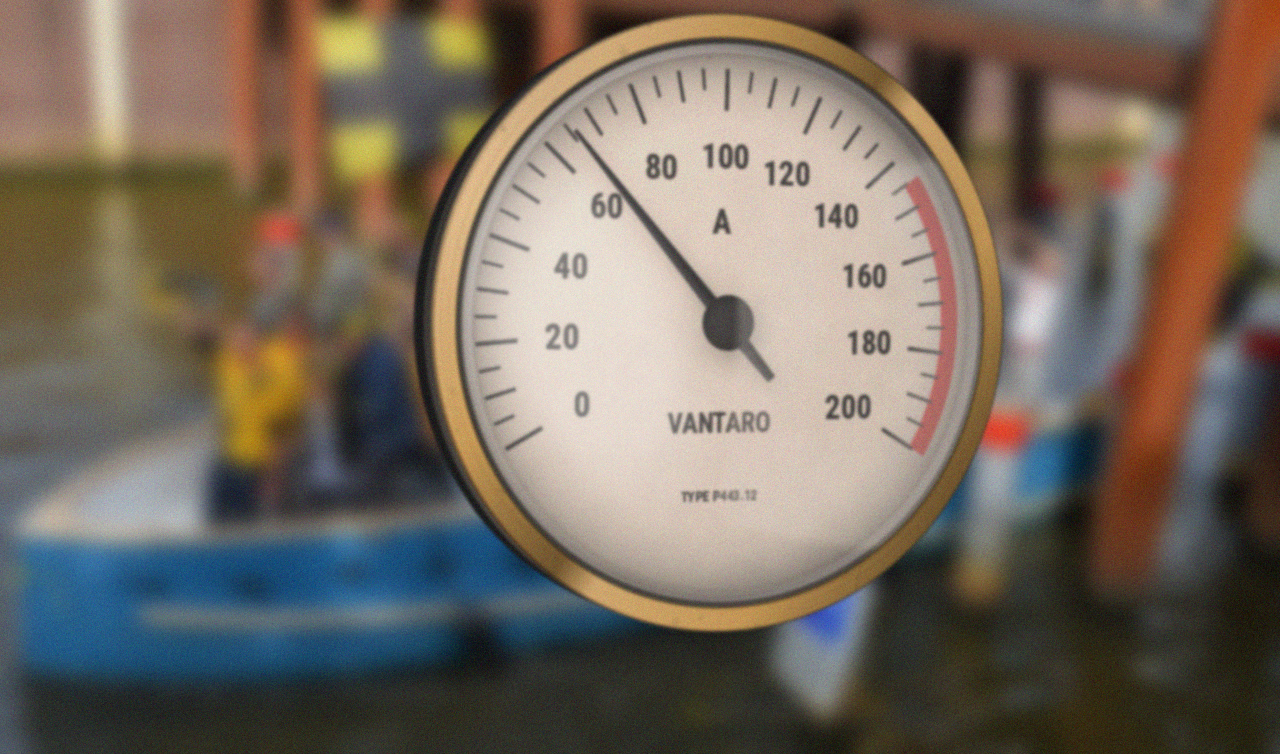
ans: 65,A
